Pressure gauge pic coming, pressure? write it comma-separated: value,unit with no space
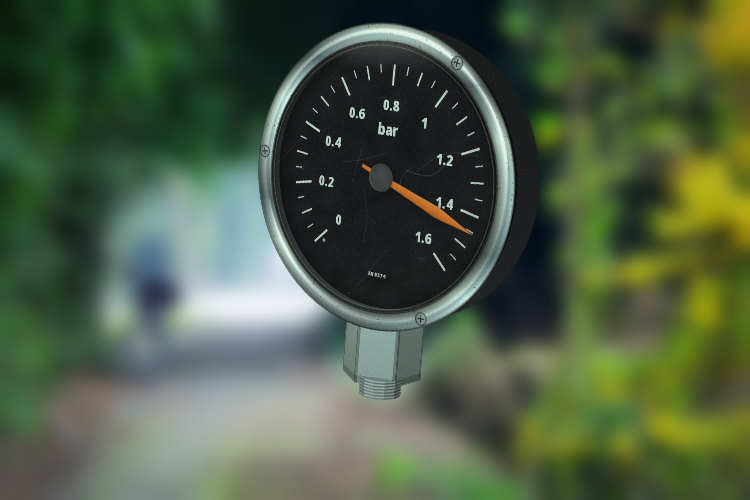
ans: 1.45,bar
